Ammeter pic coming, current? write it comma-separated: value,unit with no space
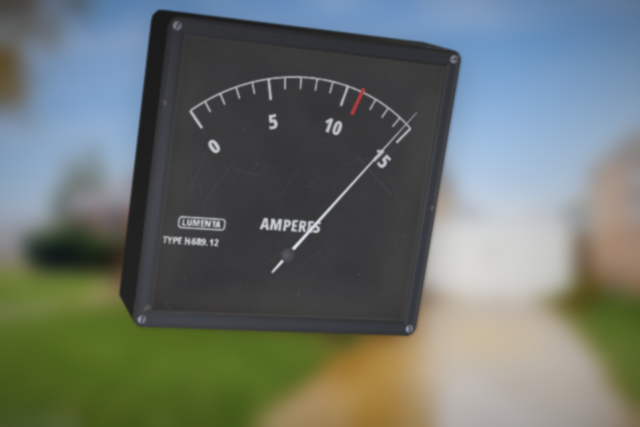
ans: 14.5,A
